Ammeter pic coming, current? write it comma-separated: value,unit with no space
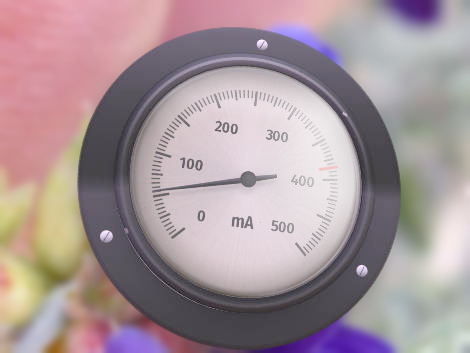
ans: 55,mA
